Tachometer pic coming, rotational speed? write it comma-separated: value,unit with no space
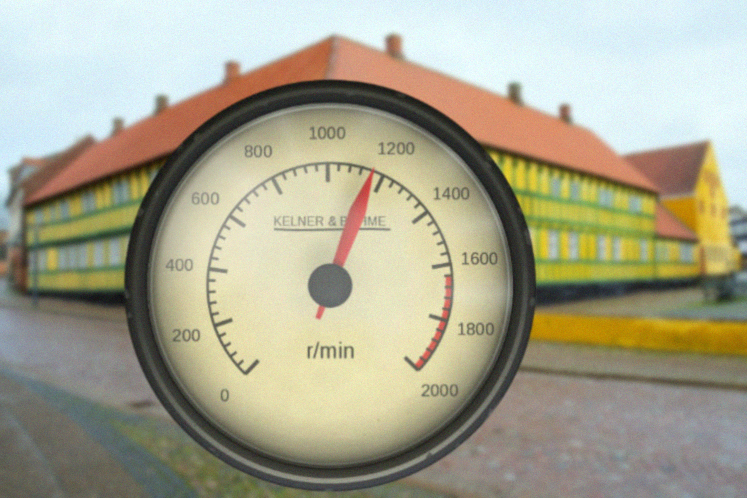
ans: 1160,rpm
